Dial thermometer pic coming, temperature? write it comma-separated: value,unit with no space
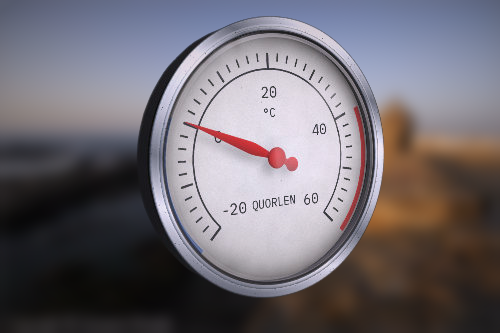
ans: 0,°C
